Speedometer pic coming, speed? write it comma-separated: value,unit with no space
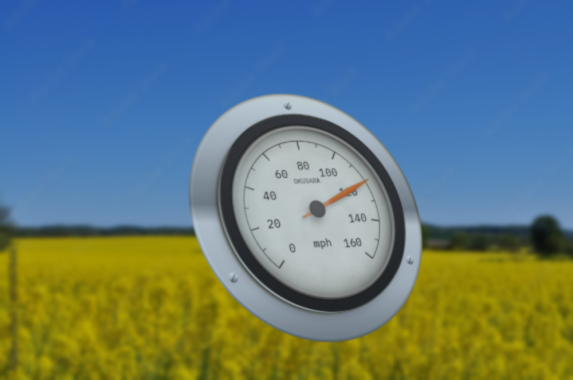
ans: 120,mph
